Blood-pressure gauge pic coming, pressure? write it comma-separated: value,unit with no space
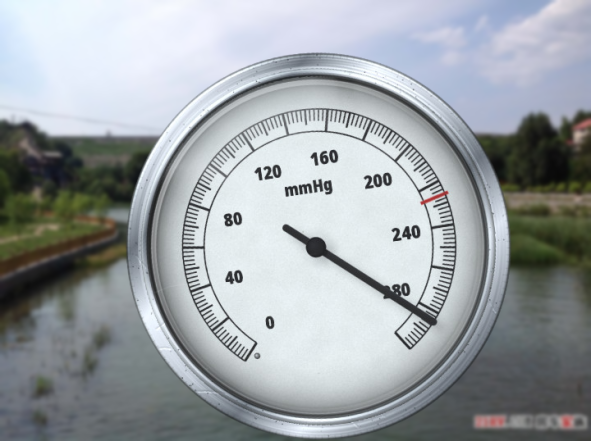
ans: 284,mmHg
